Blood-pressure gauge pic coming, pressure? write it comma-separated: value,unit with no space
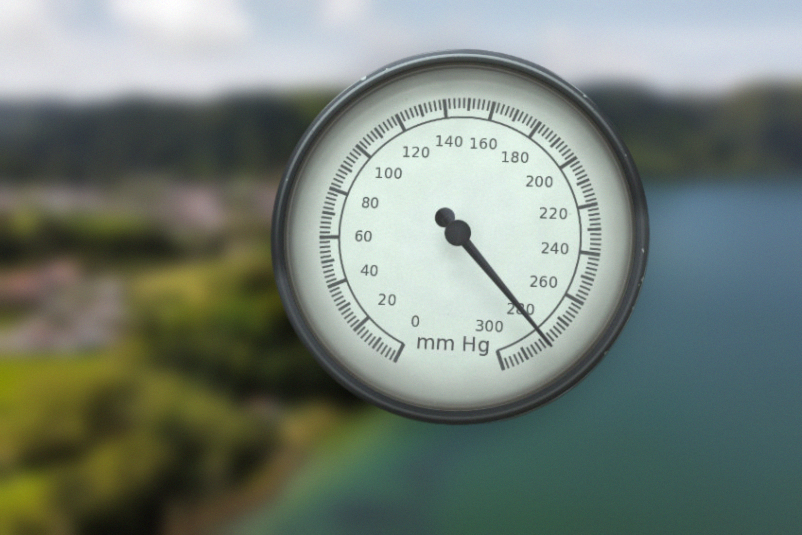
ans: 280,mmHg
